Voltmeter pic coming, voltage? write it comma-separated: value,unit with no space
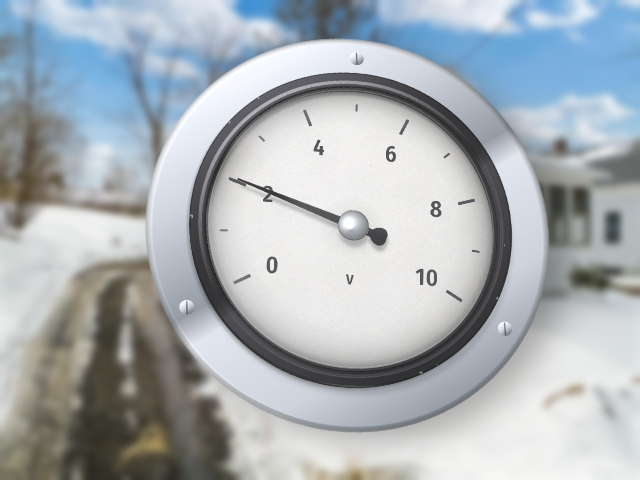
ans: 2,V
